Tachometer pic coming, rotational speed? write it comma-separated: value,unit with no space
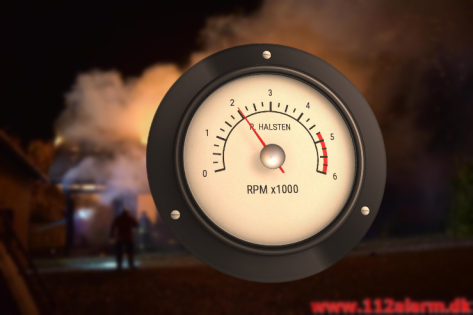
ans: 2000,rpm
